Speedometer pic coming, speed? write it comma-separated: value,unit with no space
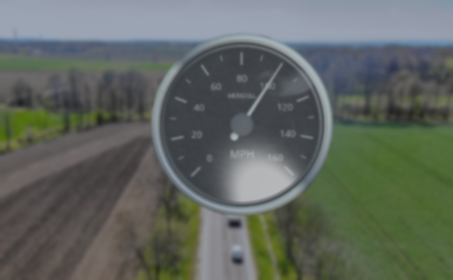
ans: 100,mph
